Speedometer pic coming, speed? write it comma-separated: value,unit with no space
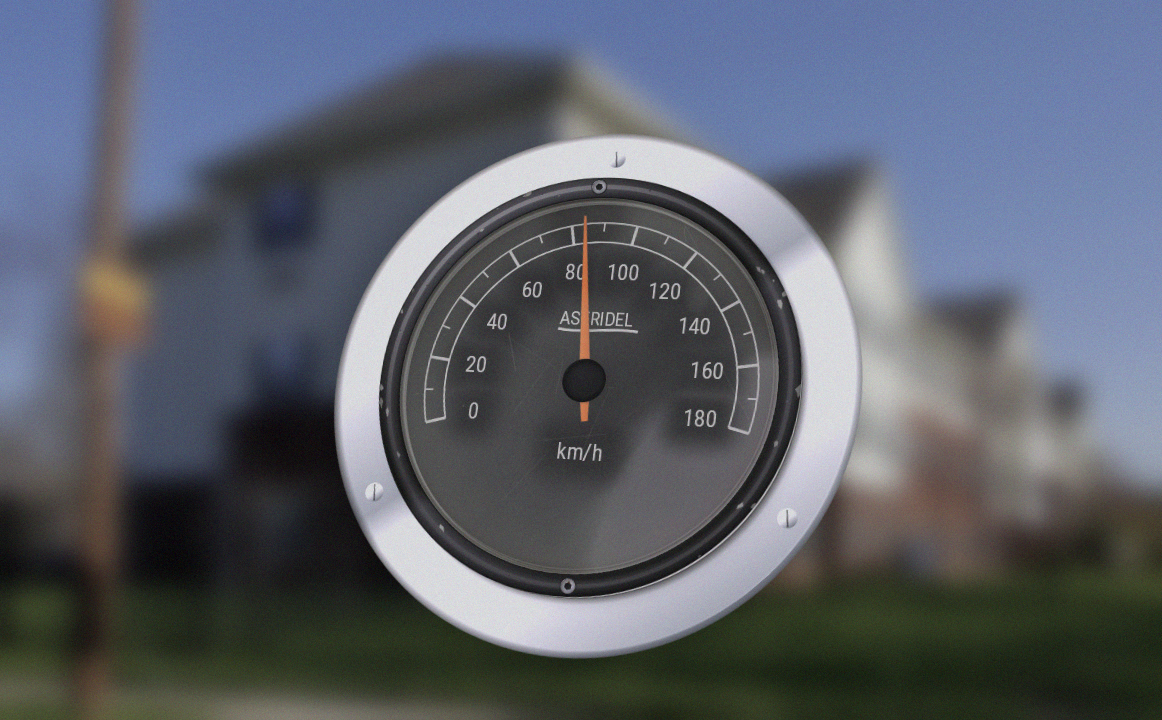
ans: 85,km/h
